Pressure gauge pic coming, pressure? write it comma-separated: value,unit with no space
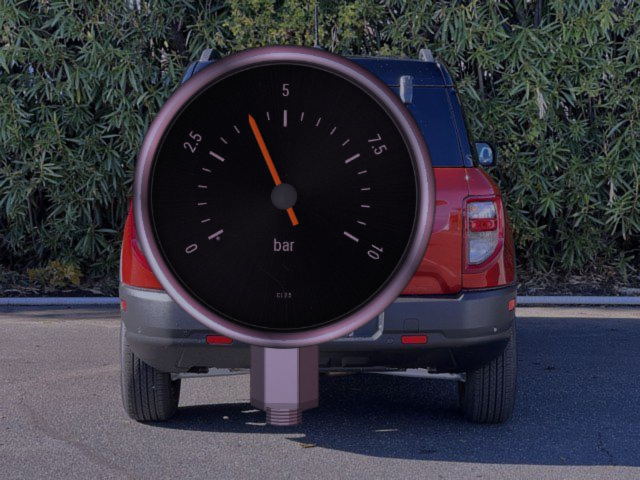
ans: 4,bar
